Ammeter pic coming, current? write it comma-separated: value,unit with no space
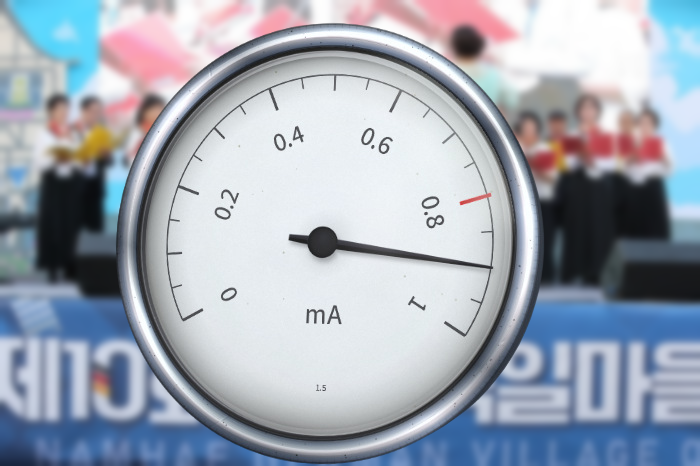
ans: 0.9,mA
